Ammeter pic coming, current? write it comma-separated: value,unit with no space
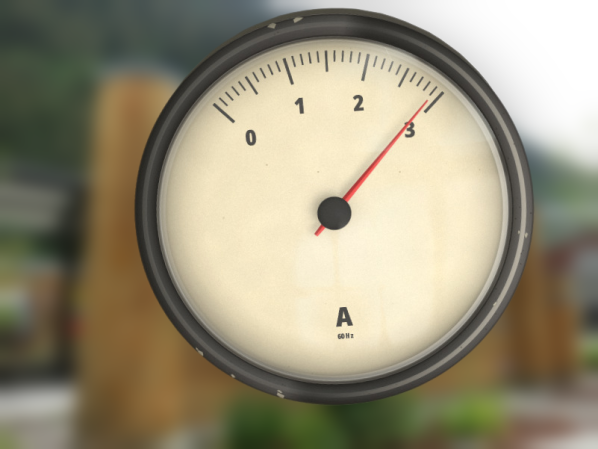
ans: 2.9,A
